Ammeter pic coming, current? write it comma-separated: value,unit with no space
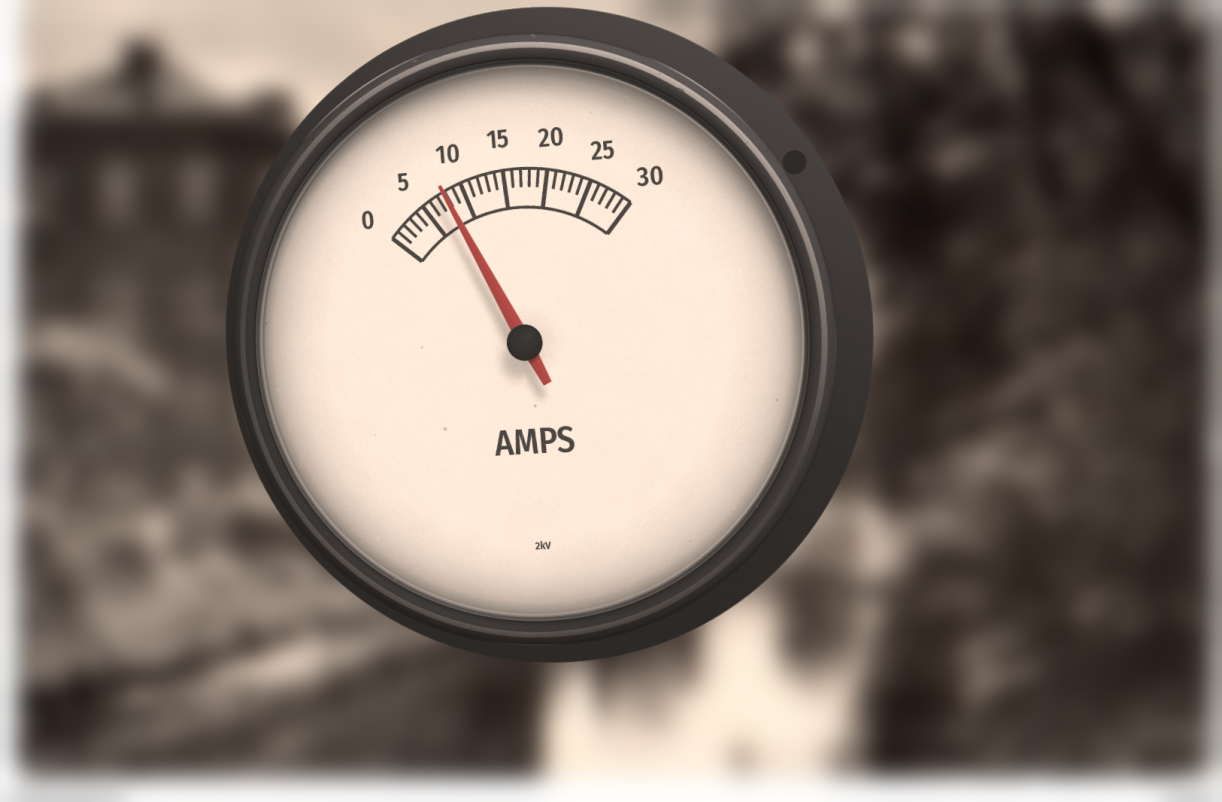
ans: 8,A
